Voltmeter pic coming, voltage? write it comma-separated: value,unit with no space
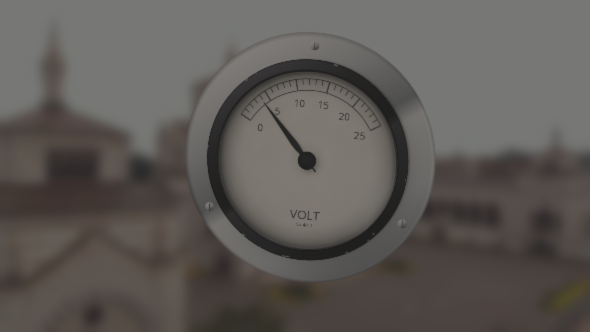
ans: 4,V
